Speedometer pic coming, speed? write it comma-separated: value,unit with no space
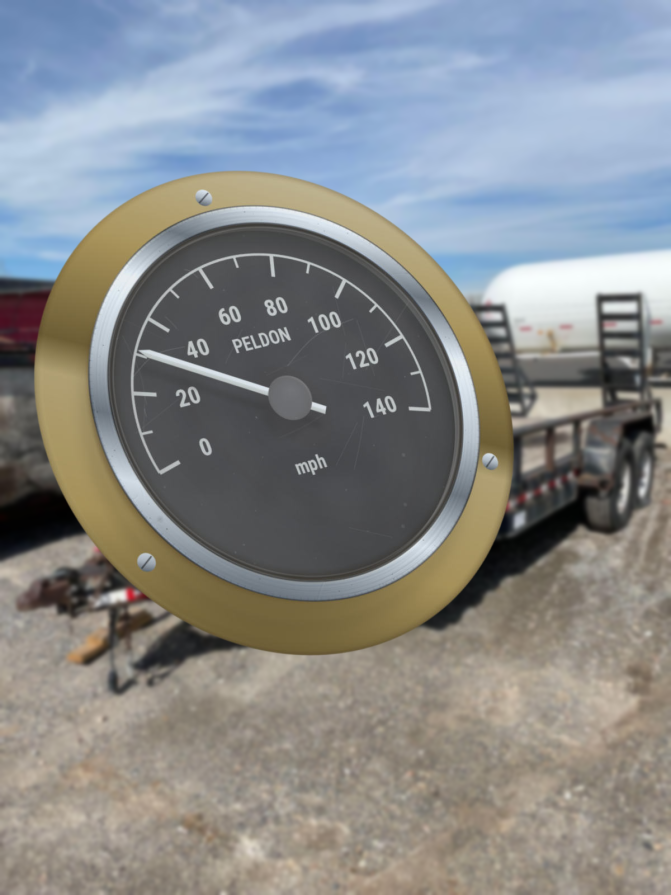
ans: 30,mph
